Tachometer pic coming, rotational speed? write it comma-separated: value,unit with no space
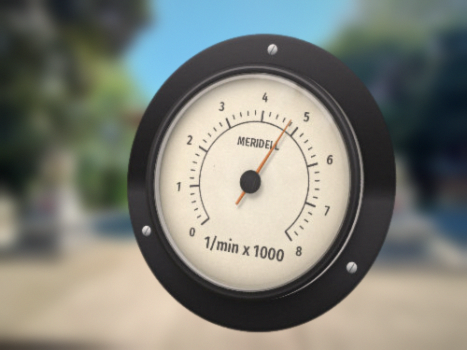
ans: 4800,rpm
